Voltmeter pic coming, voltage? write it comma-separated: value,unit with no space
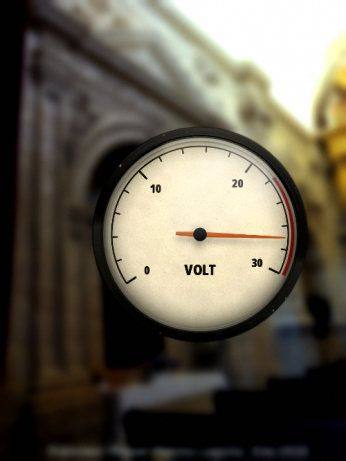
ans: 27,V
